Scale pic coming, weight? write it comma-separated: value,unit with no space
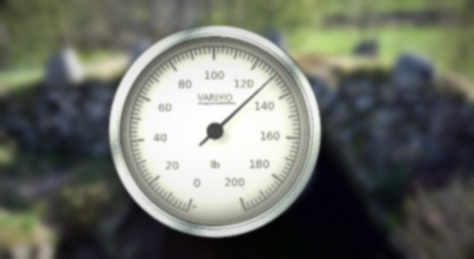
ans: 130,lb
